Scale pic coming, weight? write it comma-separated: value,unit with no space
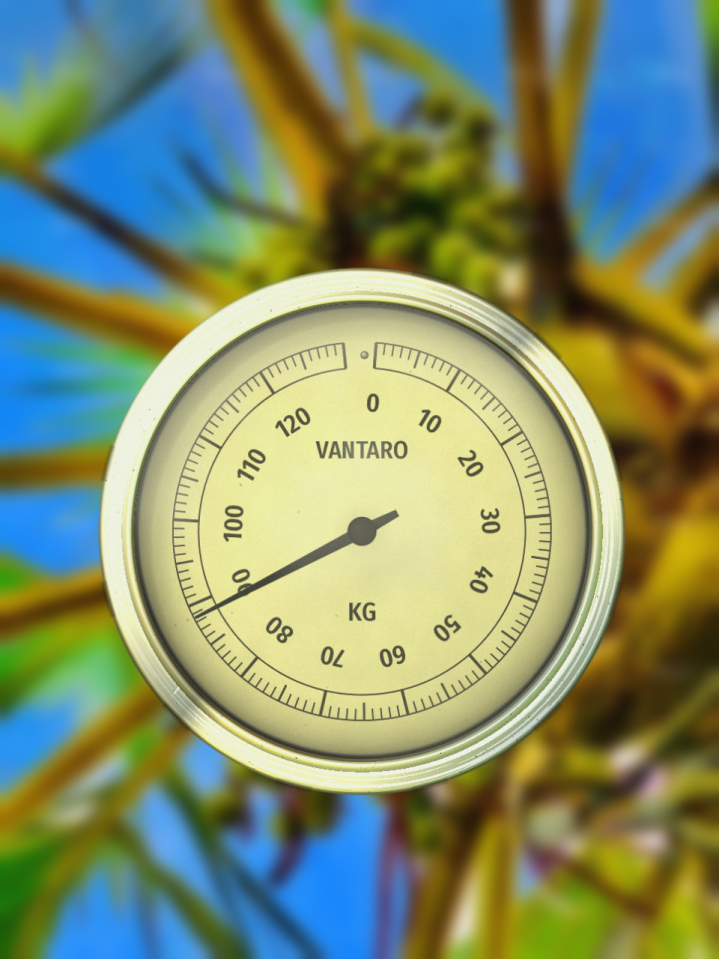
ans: 88.5,kg
